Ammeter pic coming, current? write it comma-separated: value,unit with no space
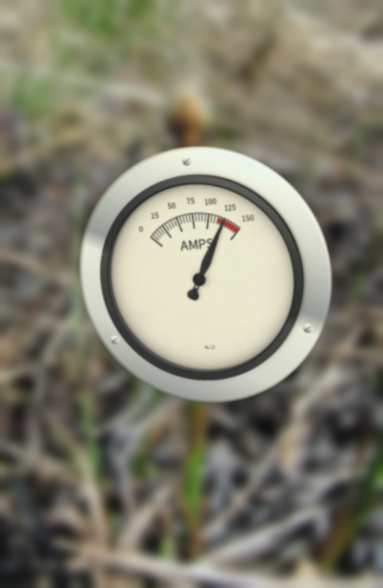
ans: 125,A
